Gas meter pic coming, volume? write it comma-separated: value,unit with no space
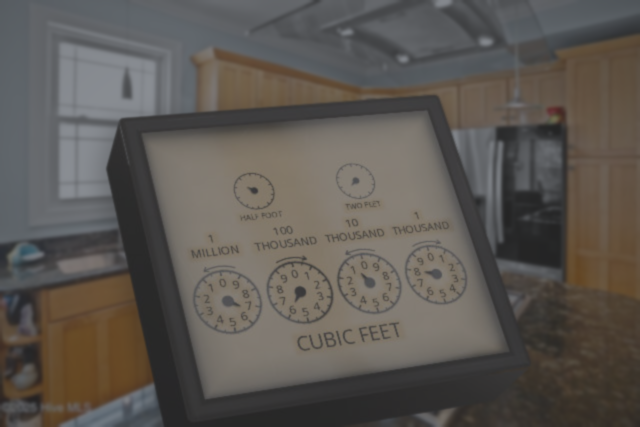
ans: 660800,ft³
